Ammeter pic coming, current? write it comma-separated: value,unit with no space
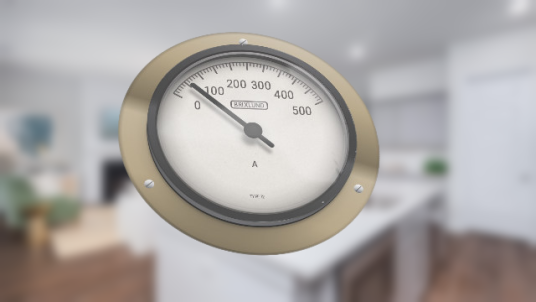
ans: 50,A
